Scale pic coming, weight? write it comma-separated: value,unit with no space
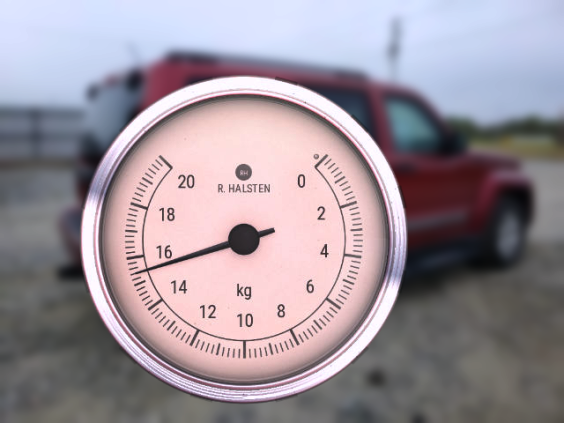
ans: 15.4,kg
